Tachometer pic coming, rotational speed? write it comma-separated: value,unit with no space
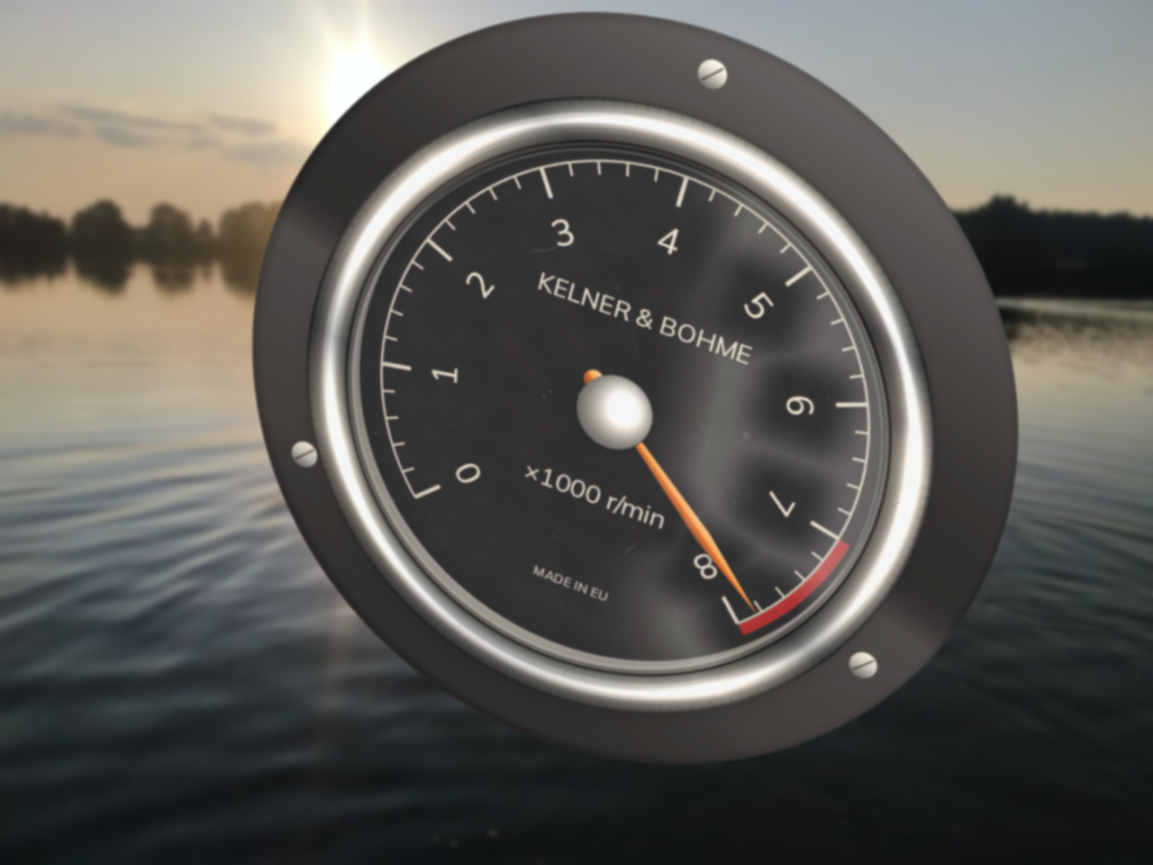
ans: 7800,rpm
